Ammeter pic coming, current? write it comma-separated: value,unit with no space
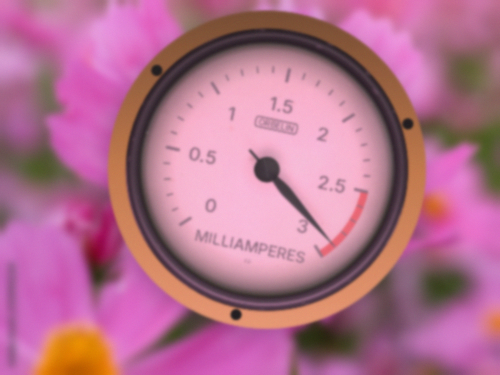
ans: 2.9,mA
